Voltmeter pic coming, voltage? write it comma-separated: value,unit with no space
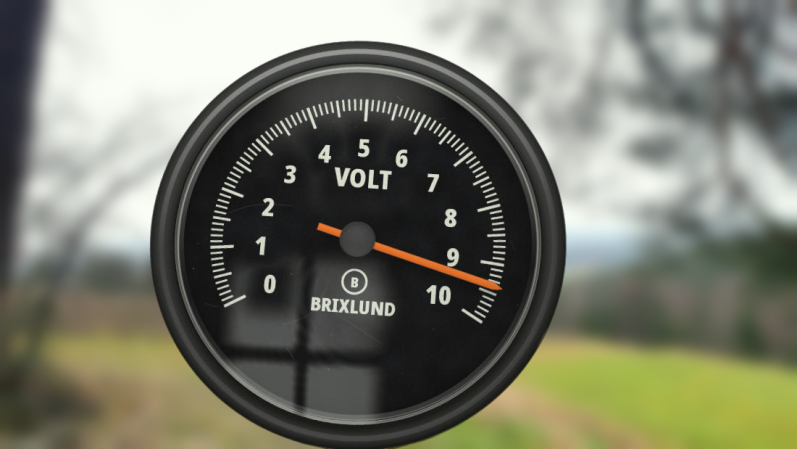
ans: 9.4,V
